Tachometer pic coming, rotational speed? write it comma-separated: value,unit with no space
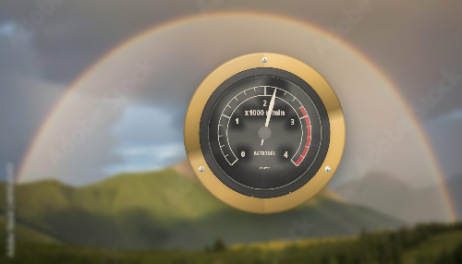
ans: 2200,rpm
